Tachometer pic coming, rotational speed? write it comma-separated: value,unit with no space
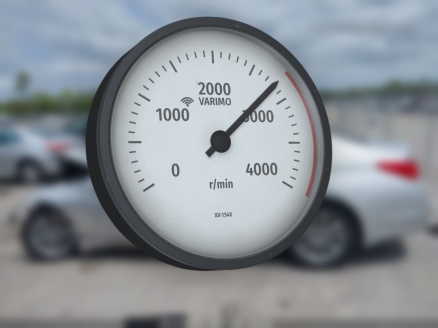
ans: 2800,rpm
